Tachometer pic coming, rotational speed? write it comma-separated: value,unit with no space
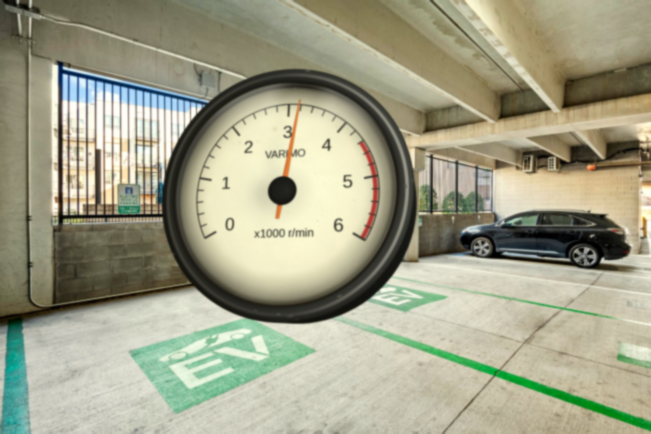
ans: 3200,rpm
